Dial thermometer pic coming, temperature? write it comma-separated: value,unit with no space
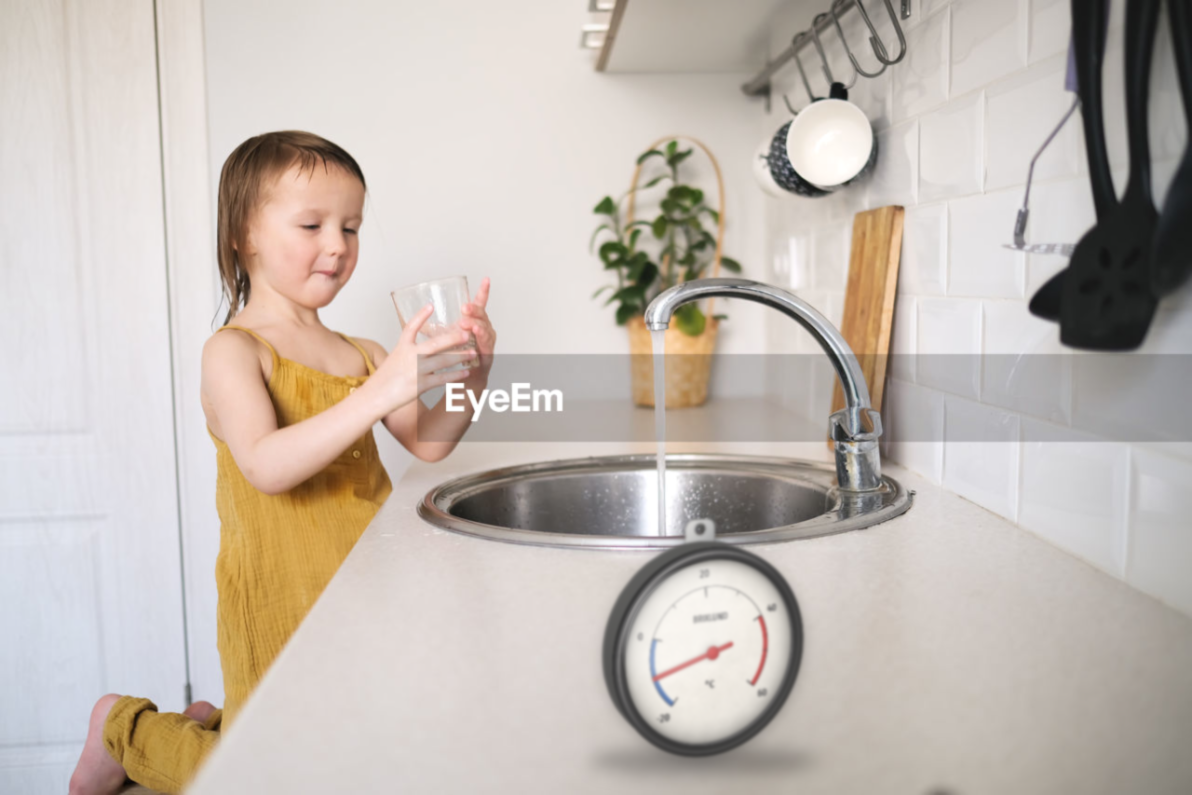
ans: -10,°C
